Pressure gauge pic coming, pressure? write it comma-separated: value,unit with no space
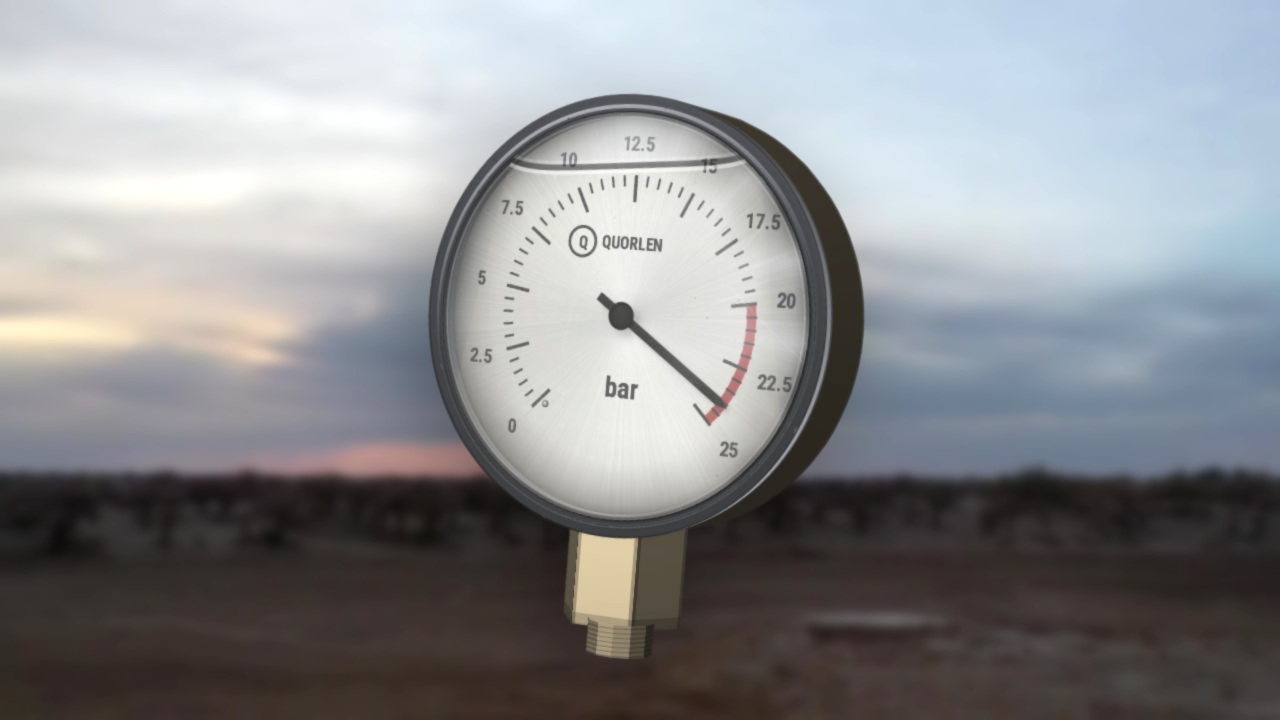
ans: 24,bar
